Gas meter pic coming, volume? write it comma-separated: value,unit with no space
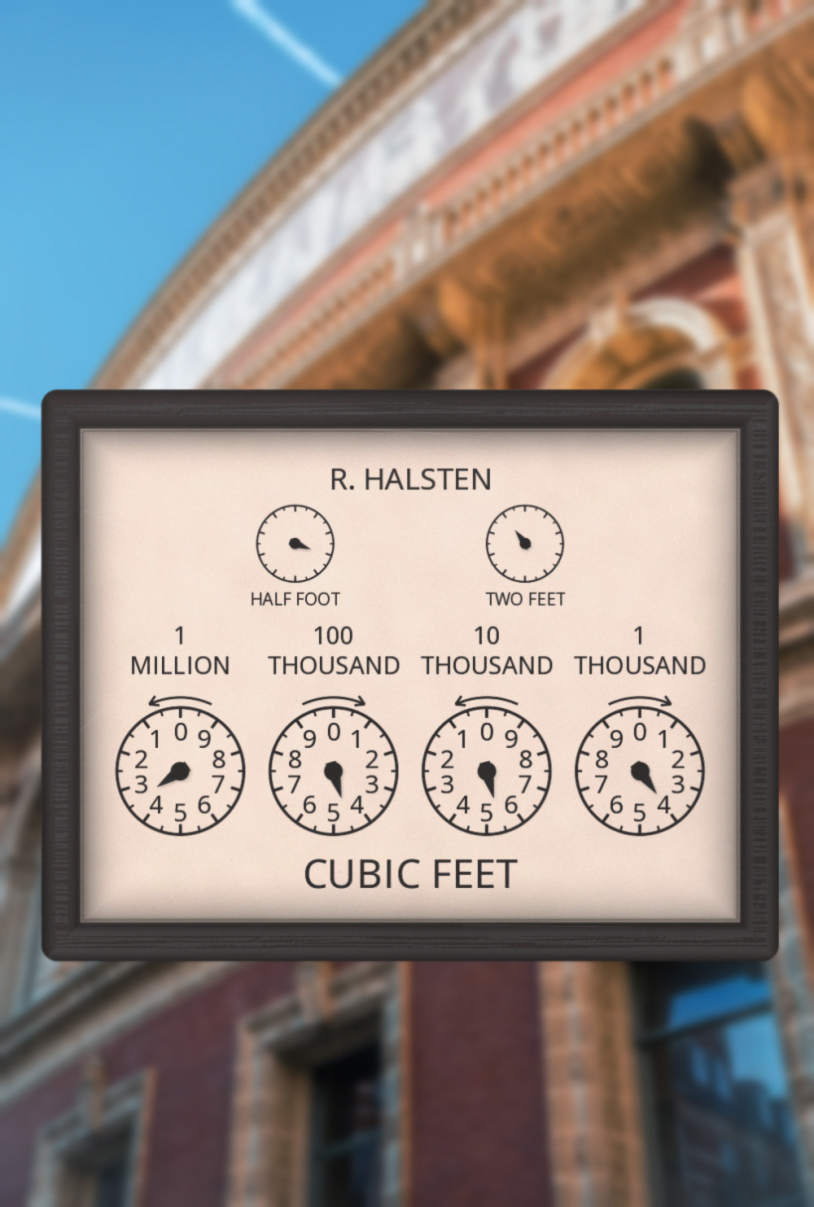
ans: 345400,ft³
